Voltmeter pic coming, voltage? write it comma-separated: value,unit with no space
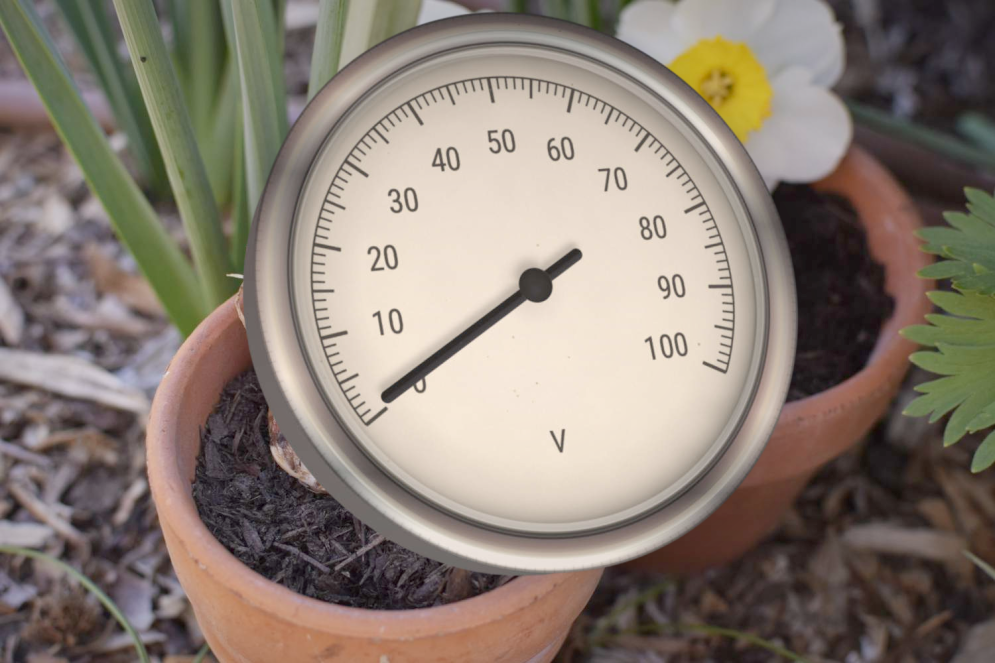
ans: 1,V
